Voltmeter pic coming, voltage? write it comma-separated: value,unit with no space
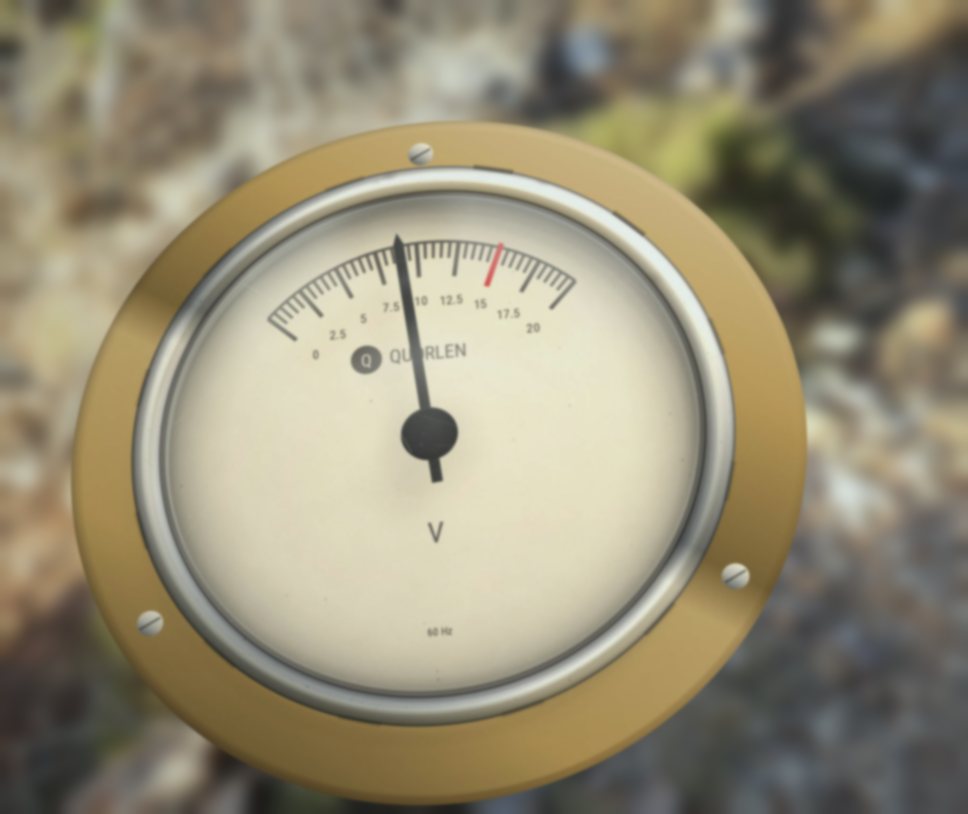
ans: 9,V
